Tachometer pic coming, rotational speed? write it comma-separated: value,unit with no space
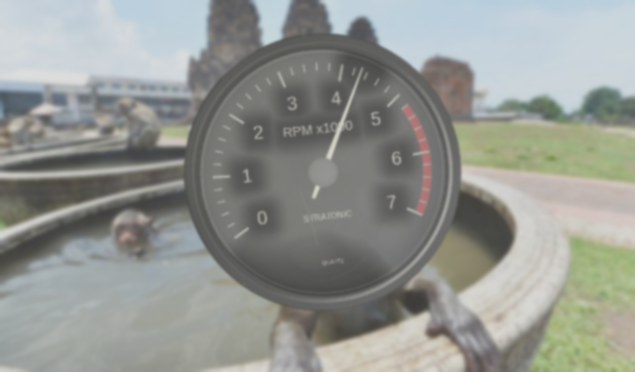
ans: 4300,rpm
